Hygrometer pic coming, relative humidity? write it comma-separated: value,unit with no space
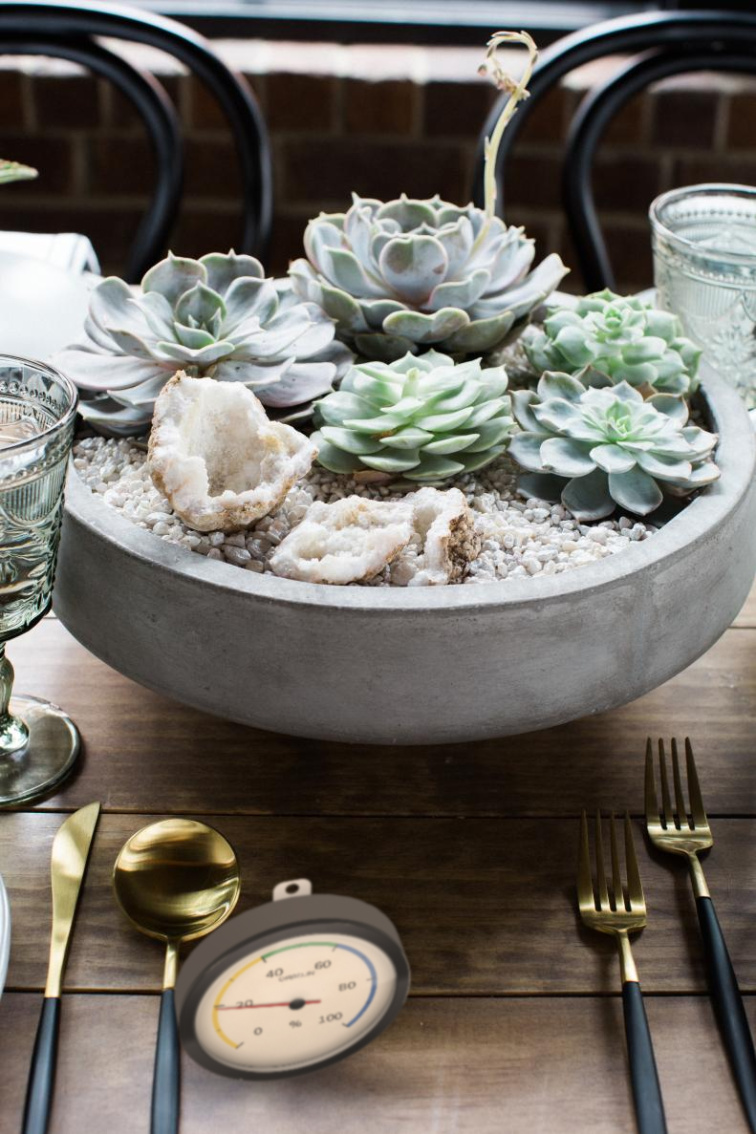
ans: 20,%
